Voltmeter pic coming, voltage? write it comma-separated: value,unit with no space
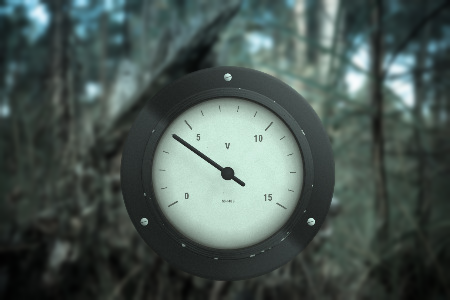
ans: 4,V
